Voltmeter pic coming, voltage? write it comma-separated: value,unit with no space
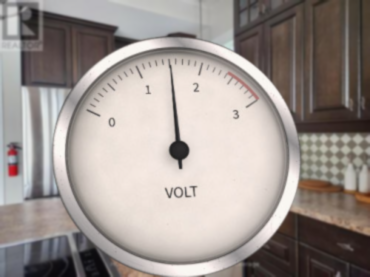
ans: 1.5,V
